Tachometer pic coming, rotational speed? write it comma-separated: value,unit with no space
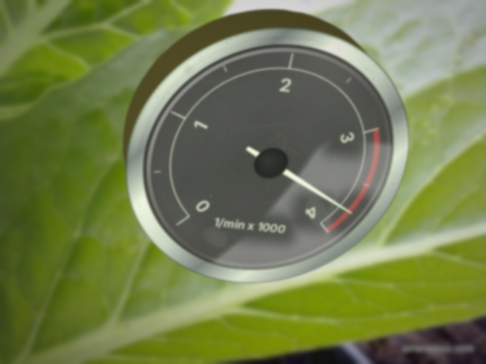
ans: 3750,rpm
